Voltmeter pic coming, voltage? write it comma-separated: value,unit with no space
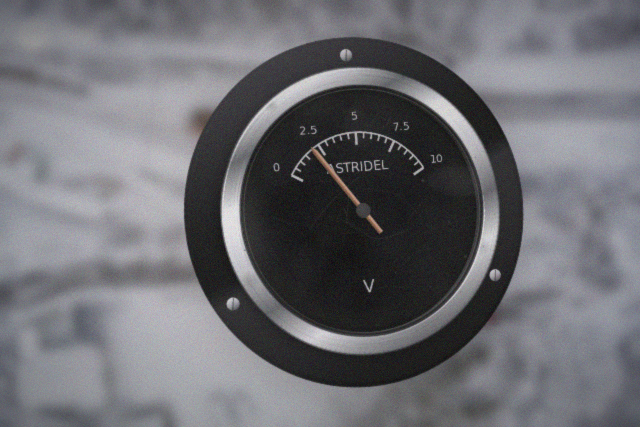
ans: 2,V
